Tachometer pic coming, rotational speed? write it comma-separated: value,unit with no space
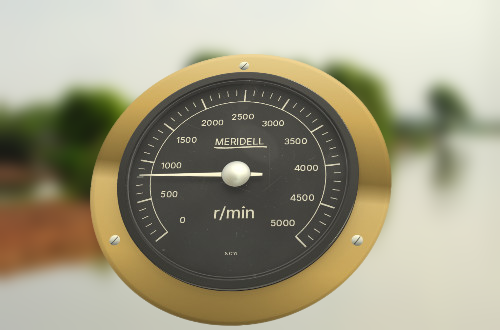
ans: 800,rpm
